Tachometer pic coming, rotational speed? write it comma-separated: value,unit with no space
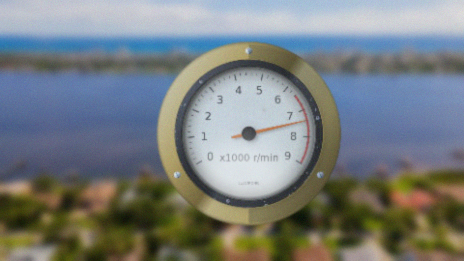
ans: 7400,rpm
